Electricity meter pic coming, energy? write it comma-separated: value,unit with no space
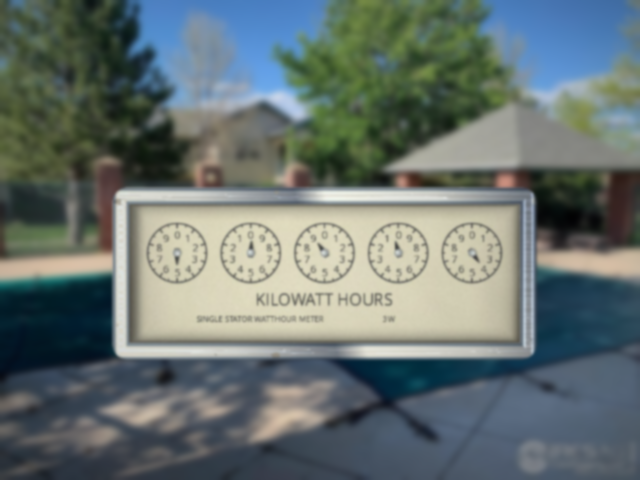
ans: 49904,kWh
